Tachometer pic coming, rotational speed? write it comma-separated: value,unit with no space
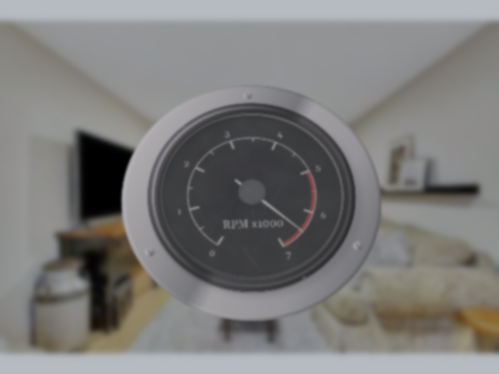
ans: 6500,rpm
